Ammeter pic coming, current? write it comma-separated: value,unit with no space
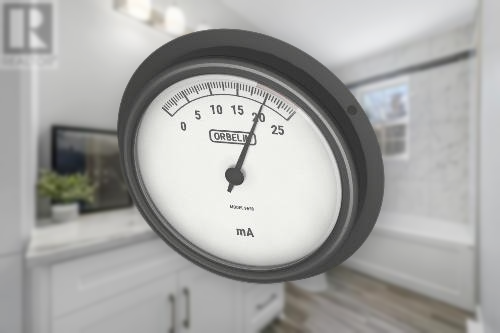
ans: 20,mA
